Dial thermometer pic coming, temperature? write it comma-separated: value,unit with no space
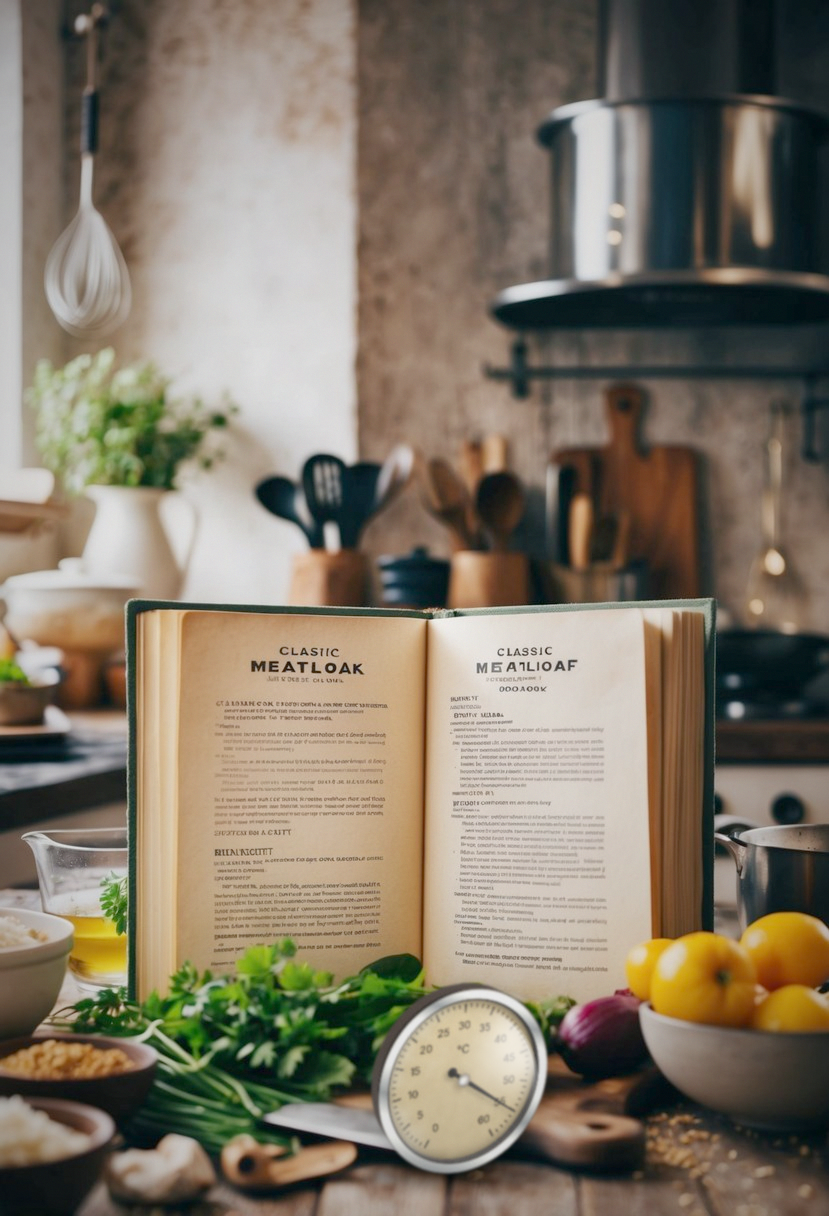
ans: 55,°C
